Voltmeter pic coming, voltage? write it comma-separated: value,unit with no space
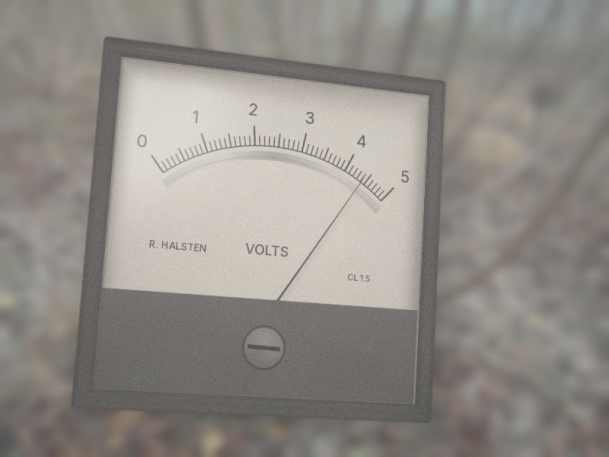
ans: 4.4,V
